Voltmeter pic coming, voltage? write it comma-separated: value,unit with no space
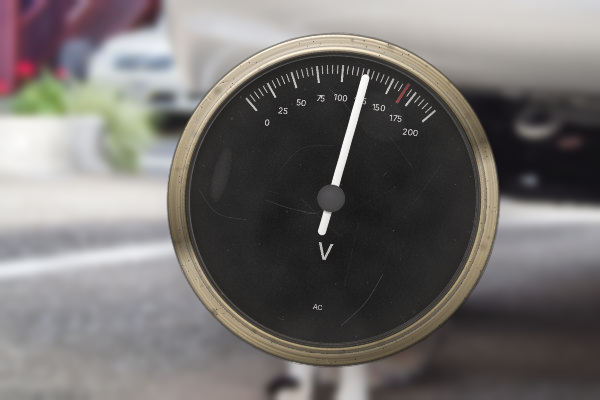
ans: 125,V
